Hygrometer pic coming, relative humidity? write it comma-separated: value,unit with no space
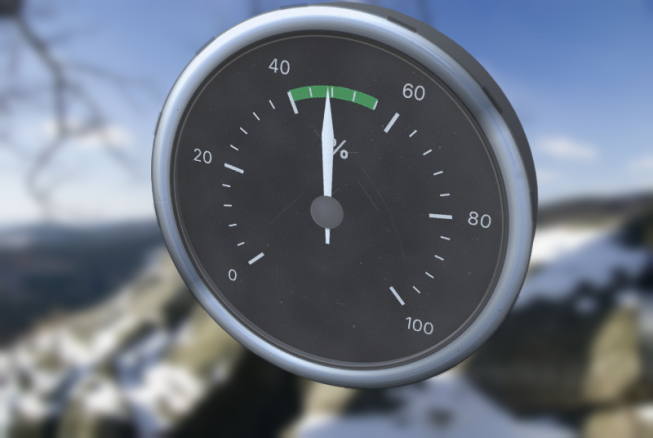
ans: 48,%
